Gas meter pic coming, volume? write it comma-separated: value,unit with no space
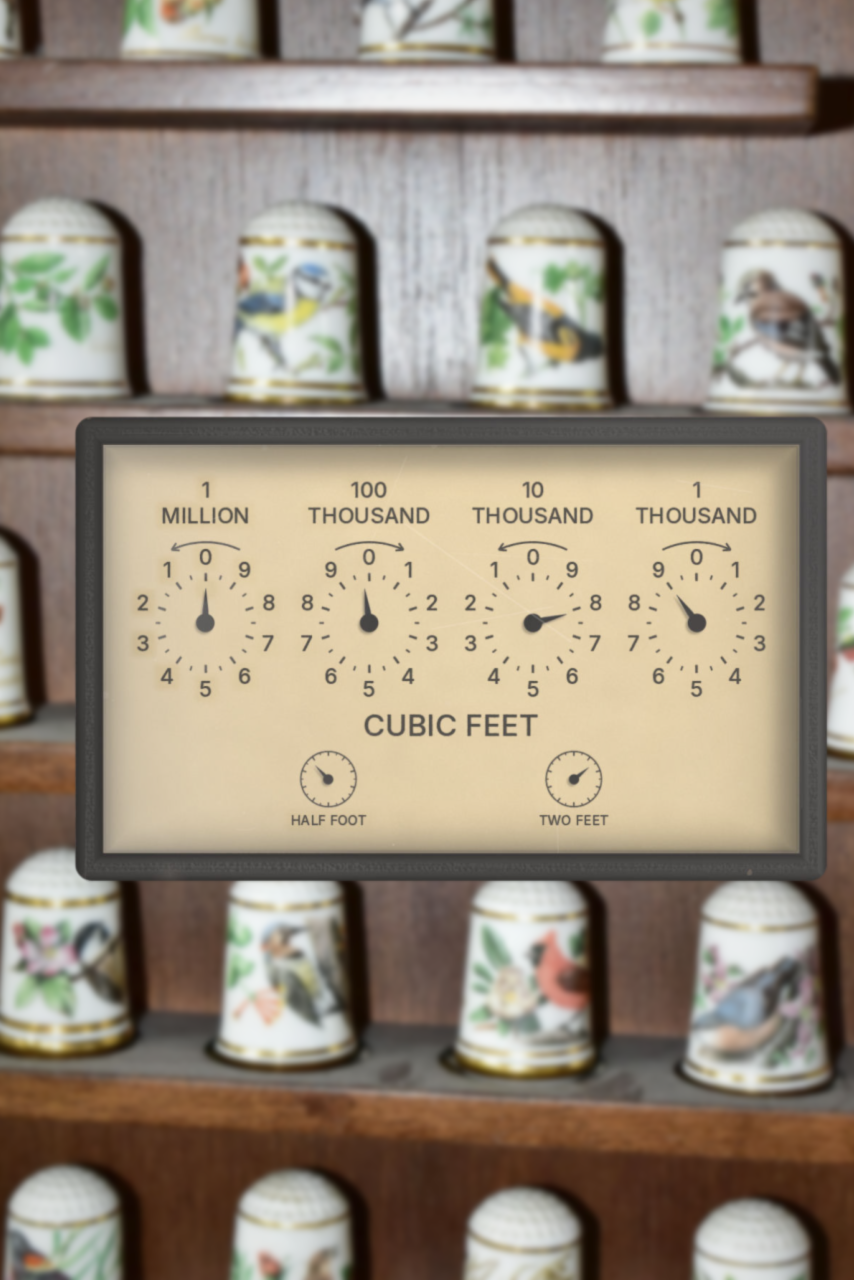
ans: 997900,ft³
